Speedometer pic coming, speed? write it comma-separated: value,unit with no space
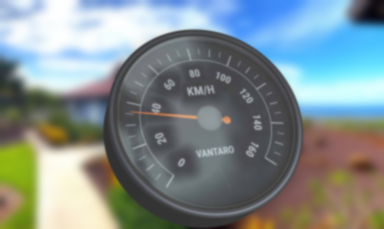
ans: 35,km/h
